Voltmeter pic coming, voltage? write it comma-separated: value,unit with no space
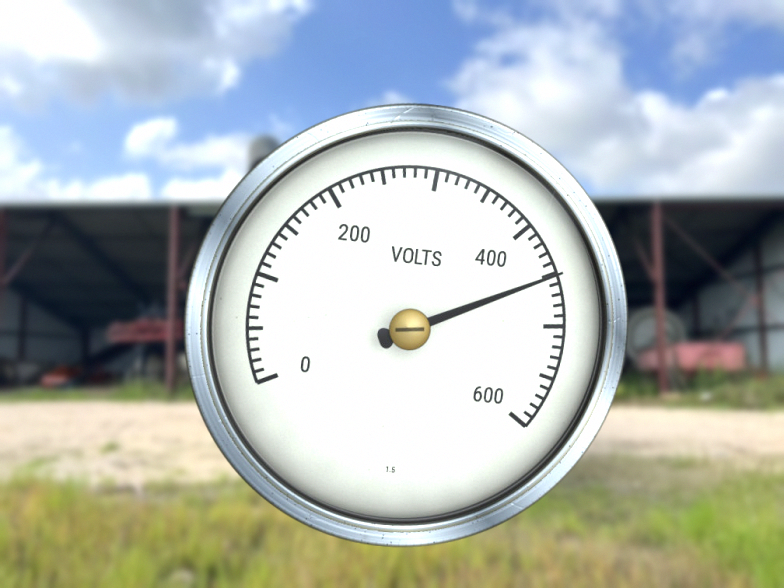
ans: 450,V
